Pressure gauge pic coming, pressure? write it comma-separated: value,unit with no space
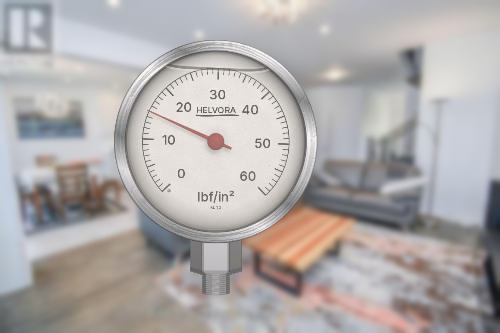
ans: 15,psi
